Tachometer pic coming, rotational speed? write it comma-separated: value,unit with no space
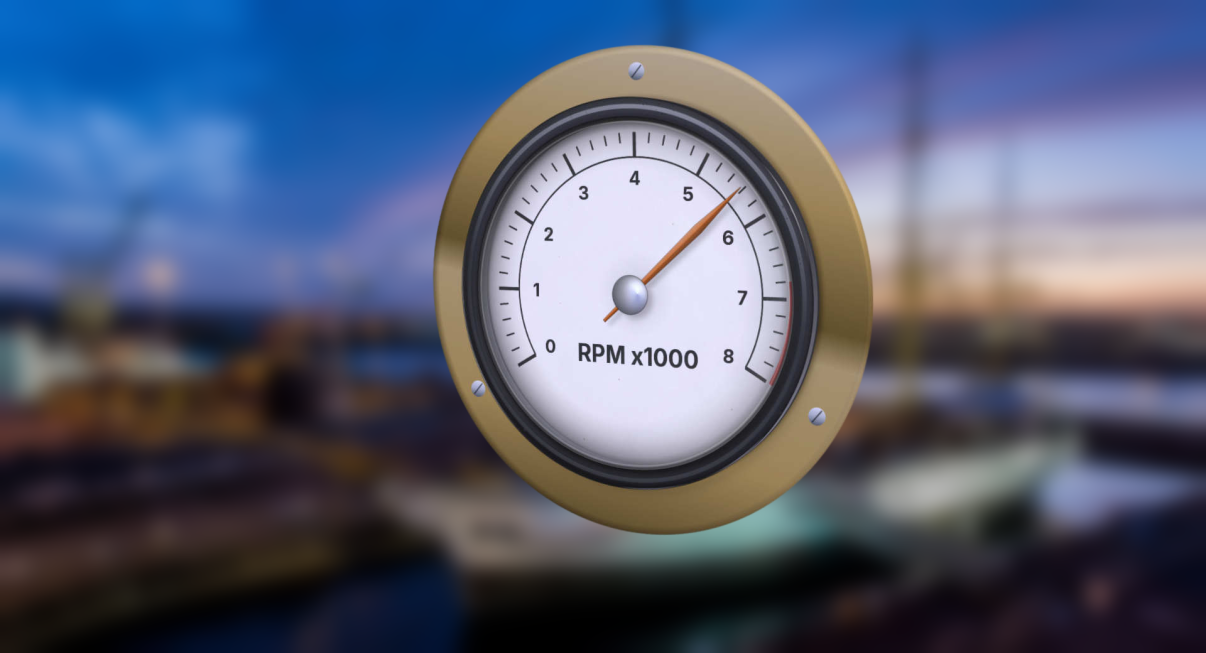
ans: 5600,rpm
